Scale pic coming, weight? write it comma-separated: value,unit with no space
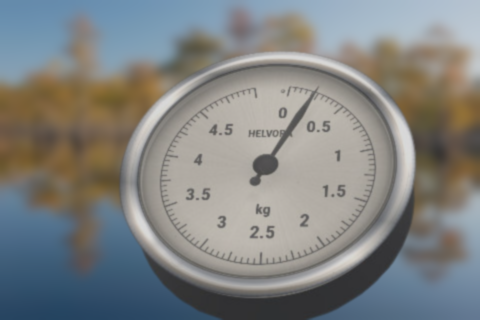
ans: 0.25,kg
